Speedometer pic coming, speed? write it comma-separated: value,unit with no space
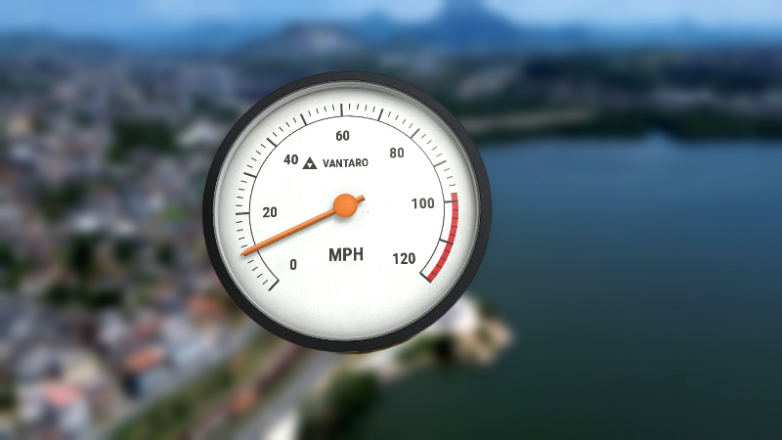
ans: 10,mph
